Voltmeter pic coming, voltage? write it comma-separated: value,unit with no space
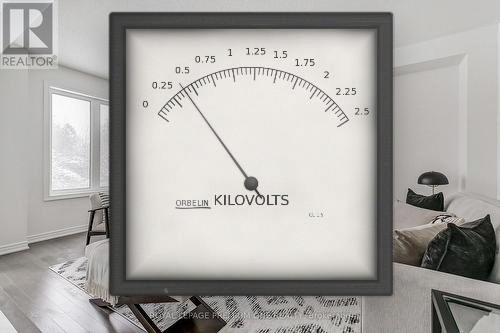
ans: 0.4,kV
